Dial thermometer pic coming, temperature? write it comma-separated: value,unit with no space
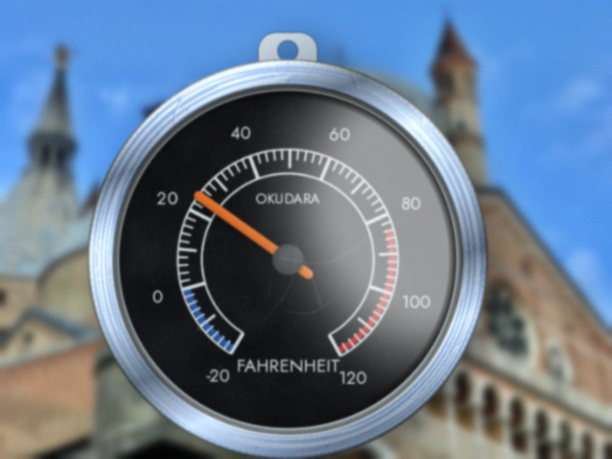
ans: 24,°F
